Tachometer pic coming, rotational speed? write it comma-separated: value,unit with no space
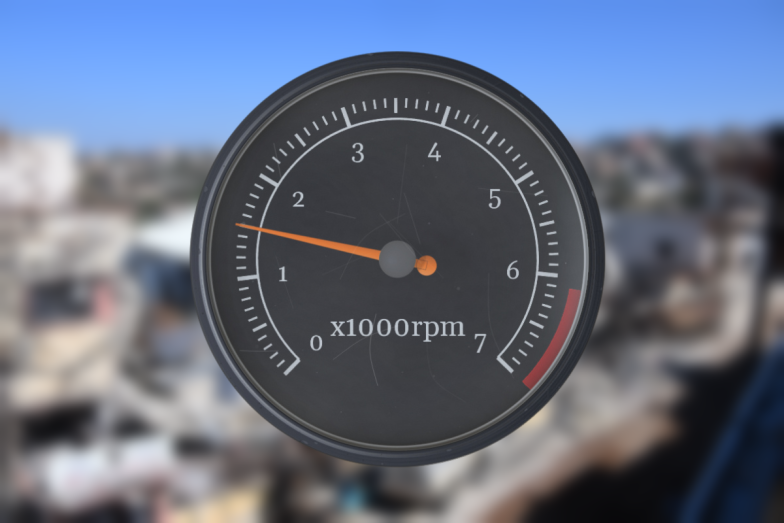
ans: 1500,rpm
